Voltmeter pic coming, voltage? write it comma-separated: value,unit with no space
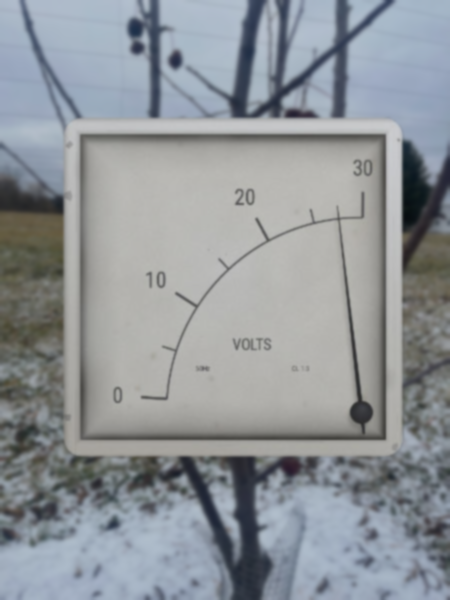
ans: 27.5,V
